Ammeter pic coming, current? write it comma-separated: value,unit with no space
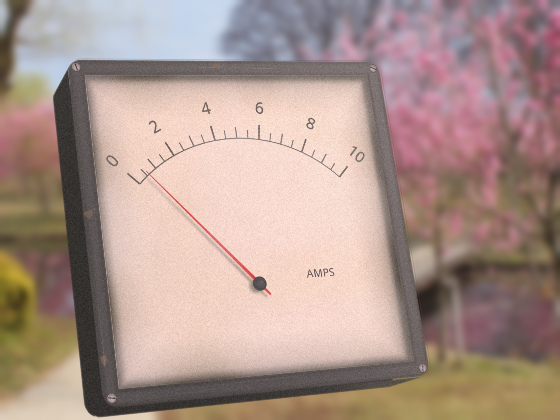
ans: 0.5,A
